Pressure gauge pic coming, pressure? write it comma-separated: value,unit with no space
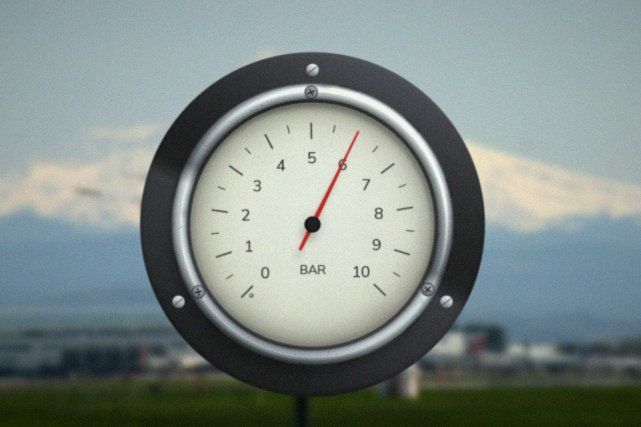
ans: 6,bar
